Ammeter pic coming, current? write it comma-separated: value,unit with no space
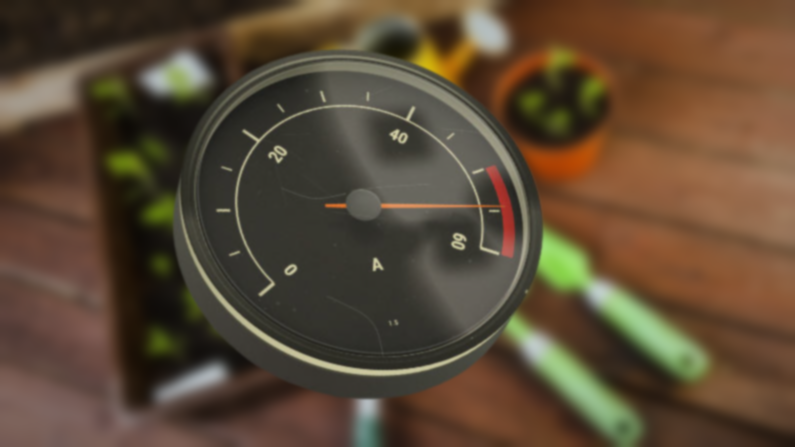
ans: 55,A
